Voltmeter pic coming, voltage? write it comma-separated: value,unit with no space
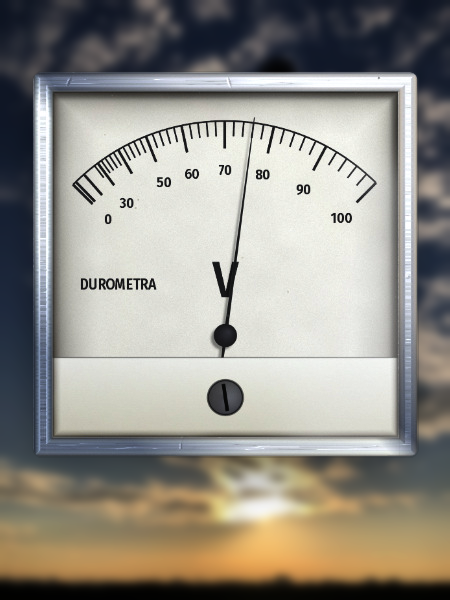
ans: 76,V
